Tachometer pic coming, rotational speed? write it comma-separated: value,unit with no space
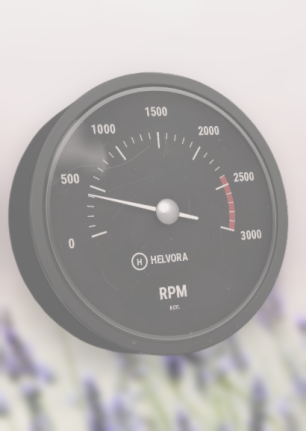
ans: 400,rpm
